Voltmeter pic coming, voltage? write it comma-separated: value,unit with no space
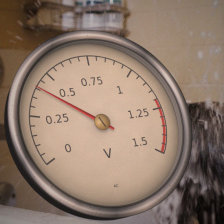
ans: 0.4,V
